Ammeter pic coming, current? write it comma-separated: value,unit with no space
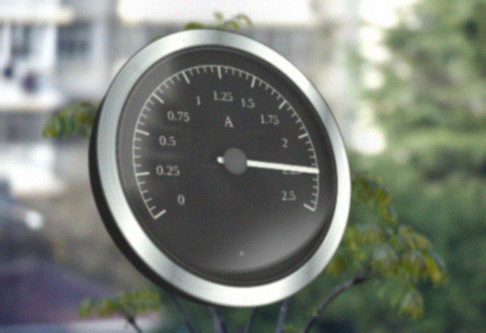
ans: 2.25,A
